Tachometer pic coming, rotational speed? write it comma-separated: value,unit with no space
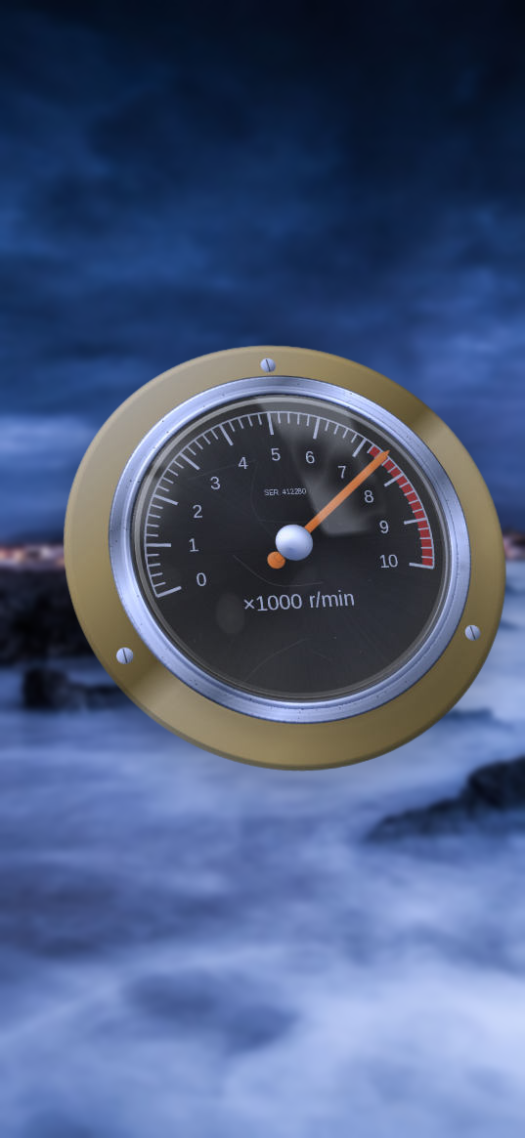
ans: 7500,rpm
